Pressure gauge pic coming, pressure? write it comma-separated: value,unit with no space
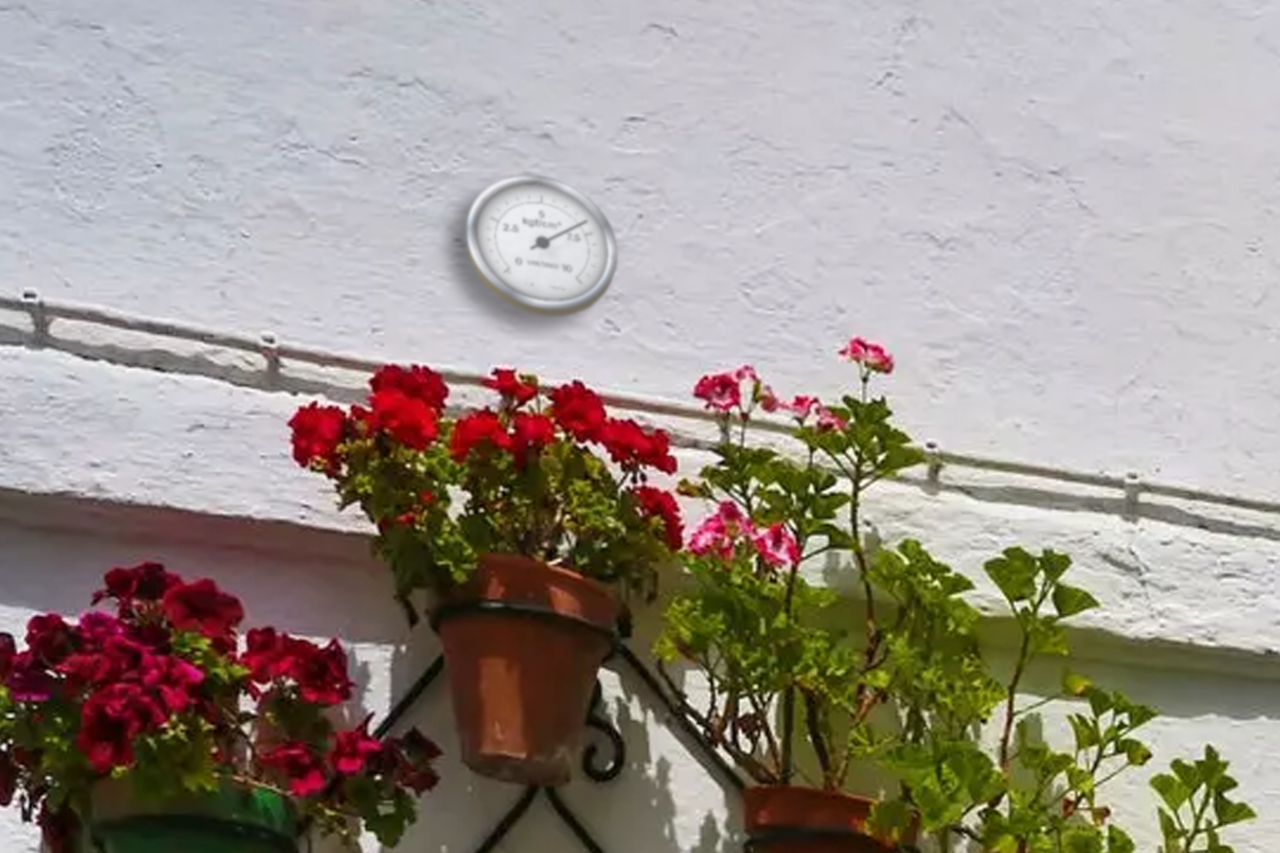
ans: 7,kg/cm²
